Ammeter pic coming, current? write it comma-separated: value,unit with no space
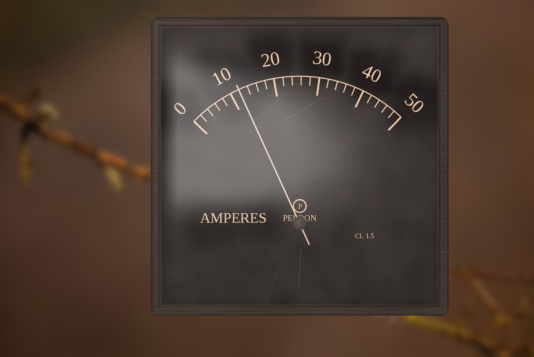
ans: 12,A
